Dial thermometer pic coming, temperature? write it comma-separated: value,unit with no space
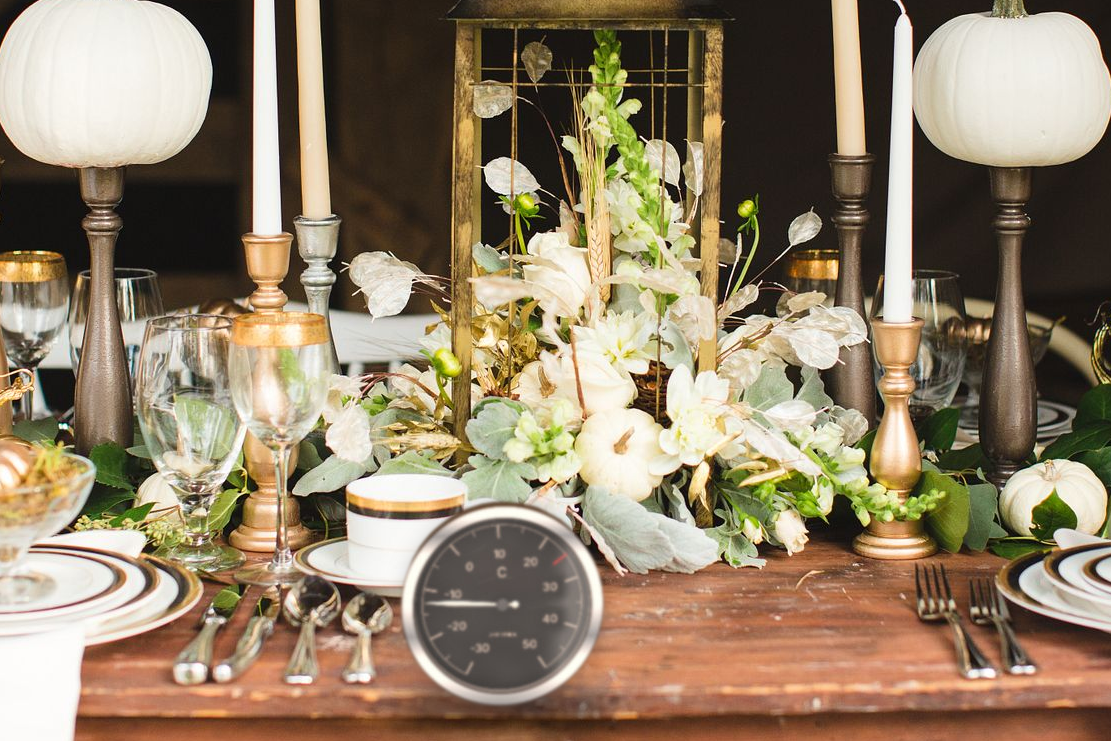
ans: -12.5,°C
